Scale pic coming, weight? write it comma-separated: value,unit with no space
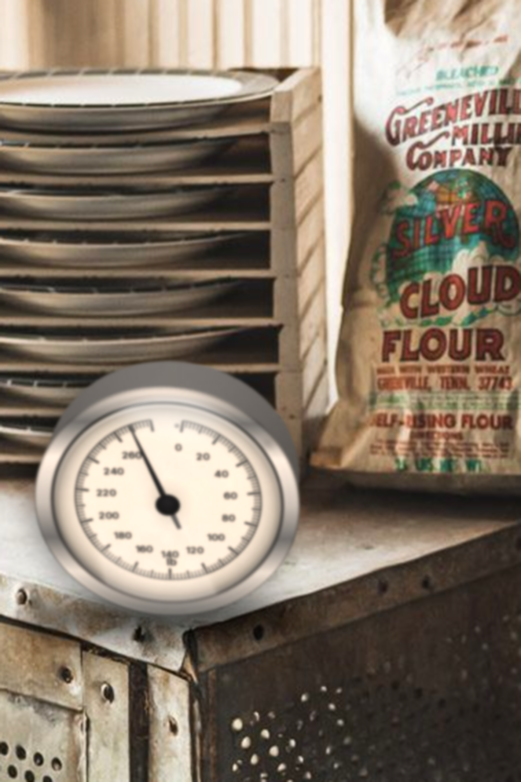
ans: 270,lb
